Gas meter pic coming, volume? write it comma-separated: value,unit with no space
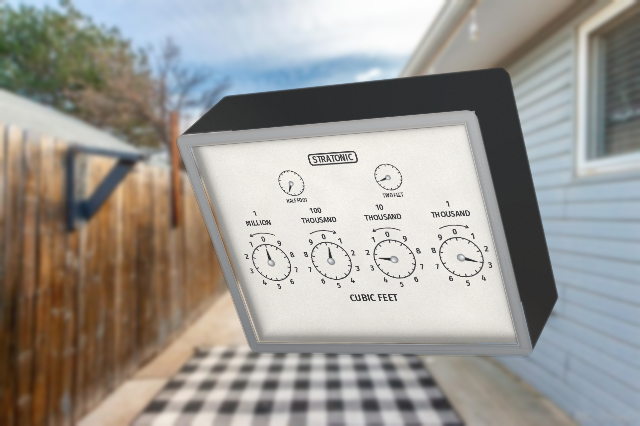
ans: 2300,ft³
